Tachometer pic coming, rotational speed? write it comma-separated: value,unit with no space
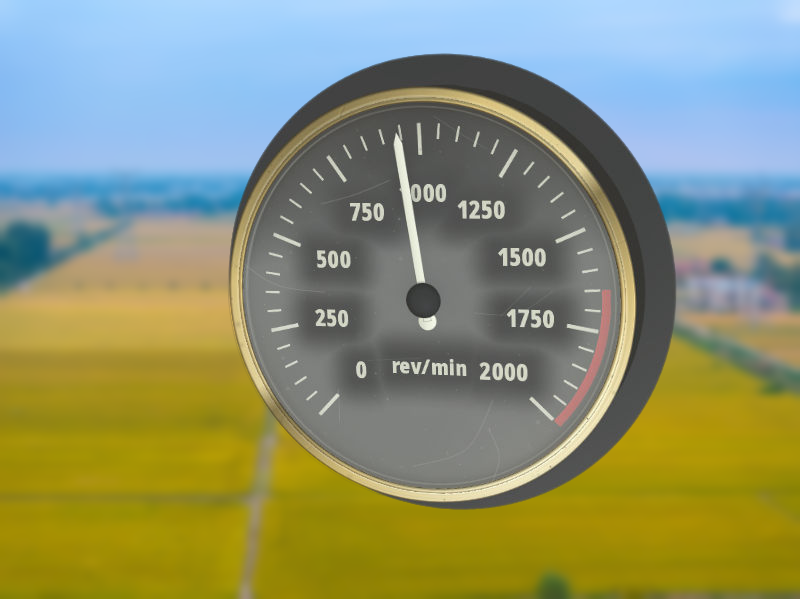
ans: 950,rpm
